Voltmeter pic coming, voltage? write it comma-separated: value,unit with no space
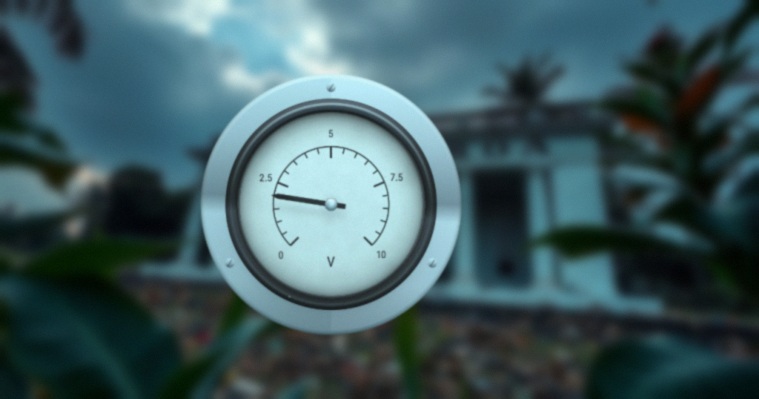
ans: 2,V
